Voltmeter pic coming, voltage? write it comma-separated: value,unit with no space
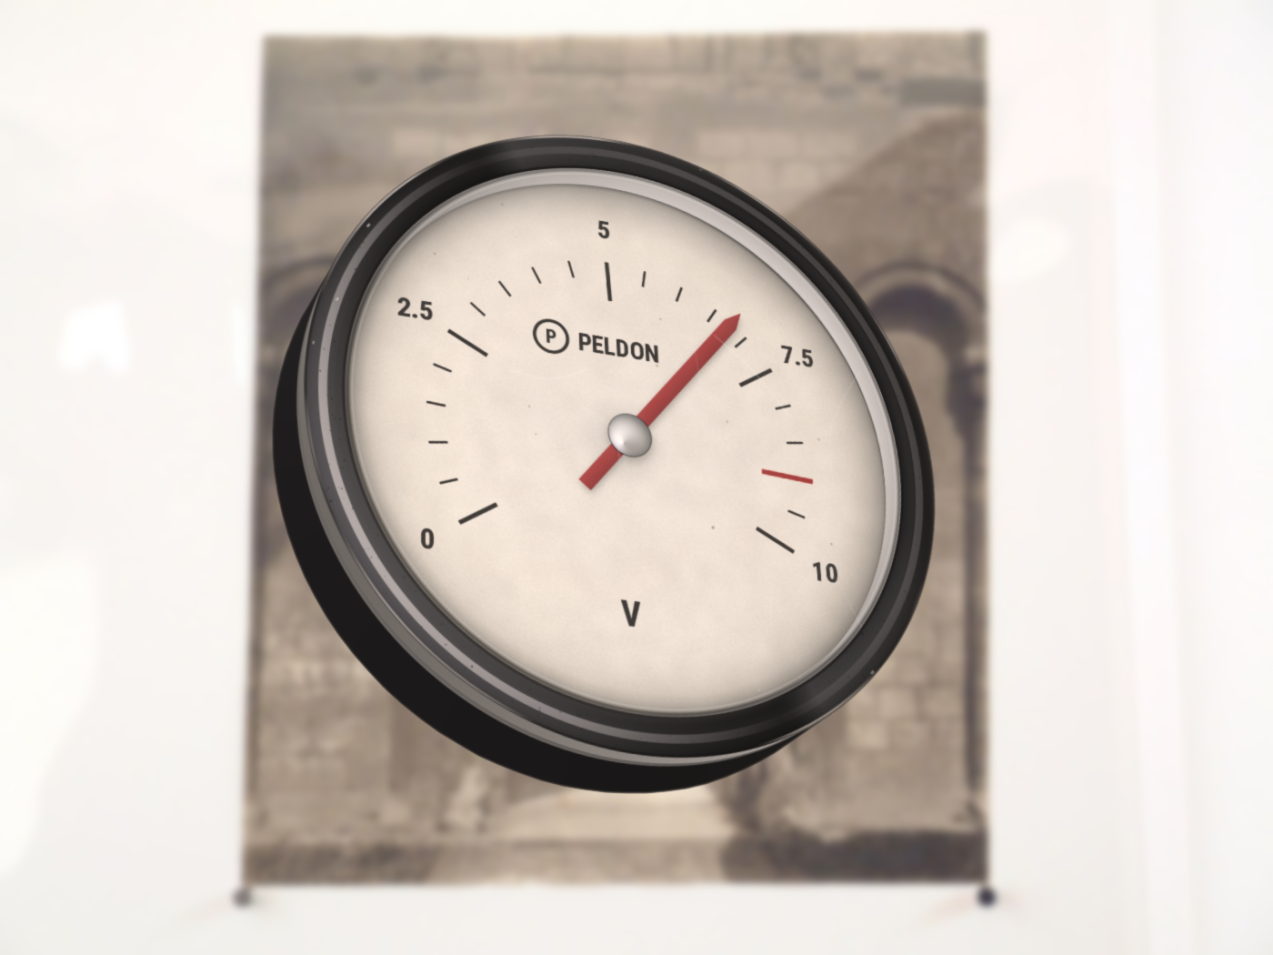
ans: 6.75,V
